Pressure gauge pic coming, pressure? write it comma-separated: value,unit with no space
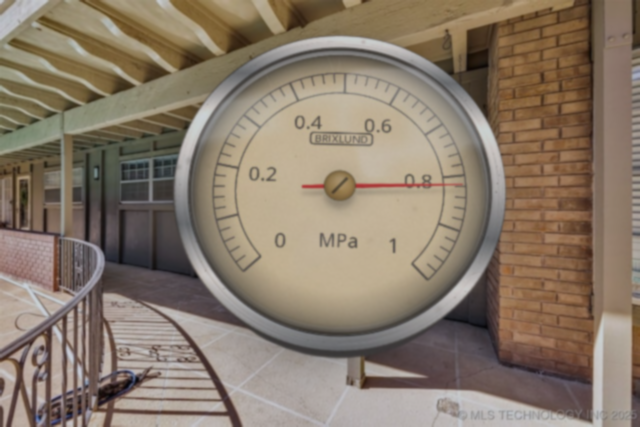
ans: 0.82,MPa
